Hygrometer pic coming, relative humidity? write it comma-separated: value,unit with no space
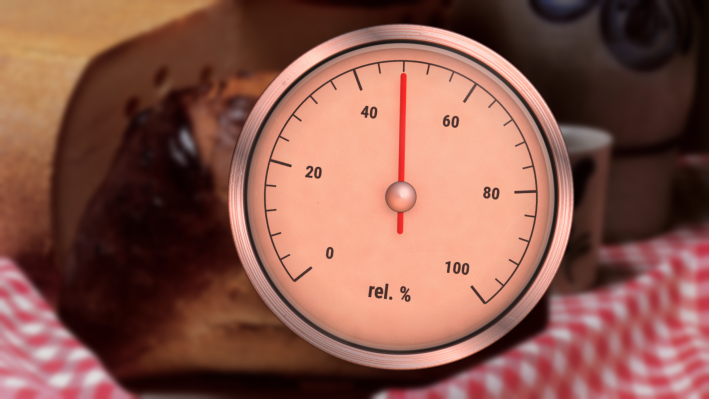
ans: 48,%
